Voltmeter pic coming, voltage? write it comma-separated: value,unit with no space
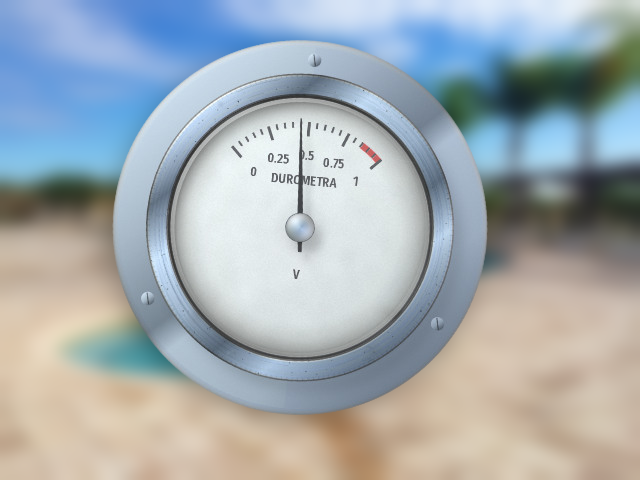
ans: 0.45,V
